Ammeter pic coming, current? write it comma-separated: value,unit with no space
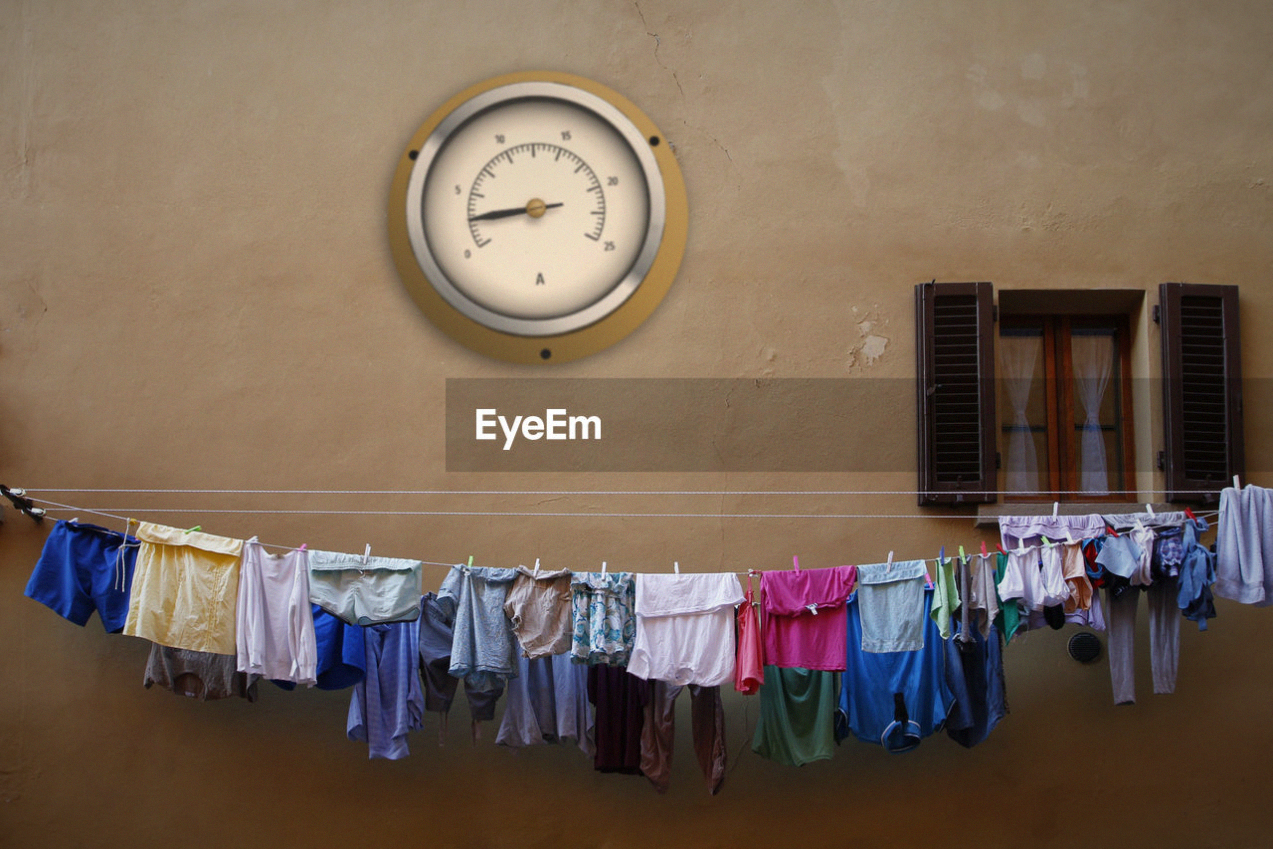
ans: 2.5,A
